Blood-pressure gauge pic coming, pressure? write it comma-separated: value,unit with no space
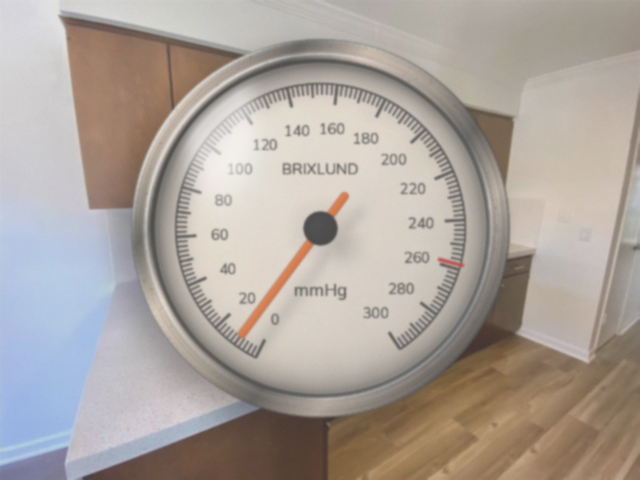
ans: 10,mmHg
